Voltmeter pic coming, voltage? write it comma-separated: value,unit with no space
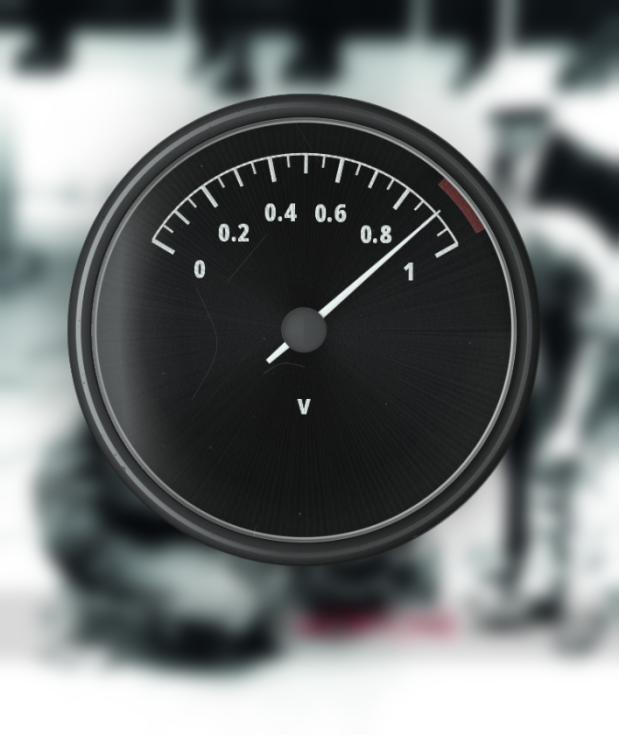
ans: 0.9,V
